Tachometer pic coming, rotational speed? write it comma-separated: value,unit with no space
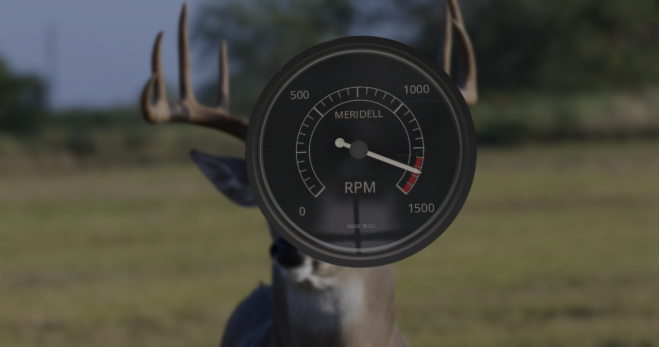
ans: 1375,rpm
